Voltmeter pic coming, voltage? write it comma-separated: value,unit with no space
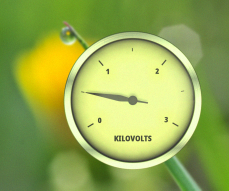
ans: 0.5,kV
